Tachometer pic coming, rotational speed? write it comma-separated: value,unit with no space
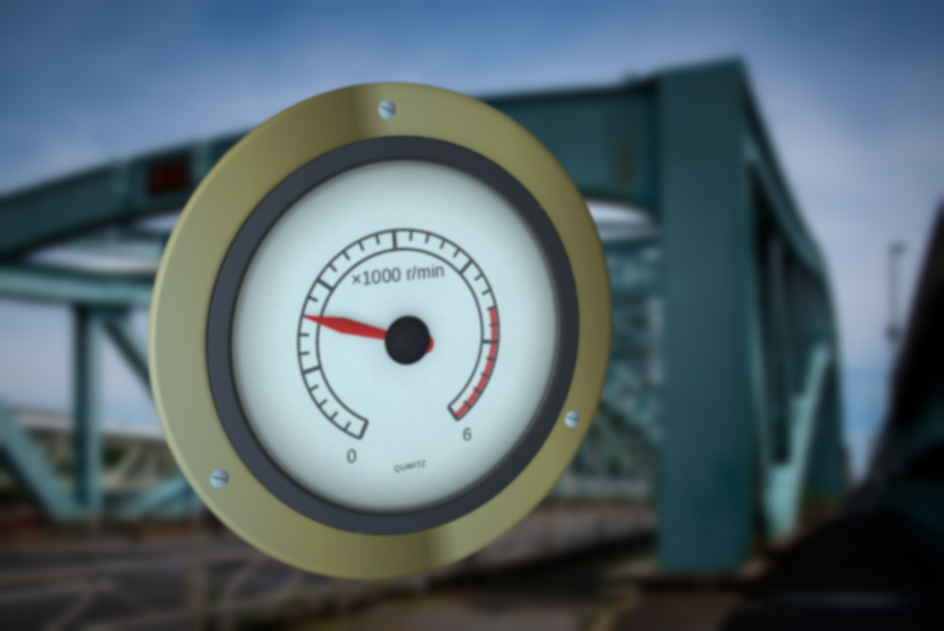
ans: 1600,rpm
